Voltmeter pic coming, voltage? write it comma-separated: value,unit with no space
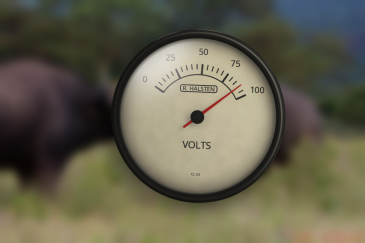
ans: 90,V
